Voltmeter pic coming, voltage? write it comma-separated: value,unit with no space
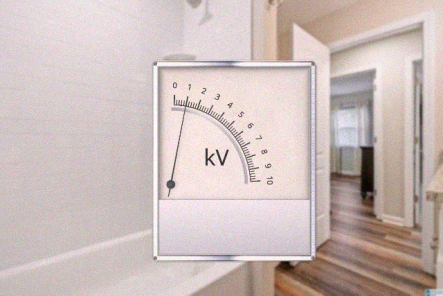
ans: 1,kV
